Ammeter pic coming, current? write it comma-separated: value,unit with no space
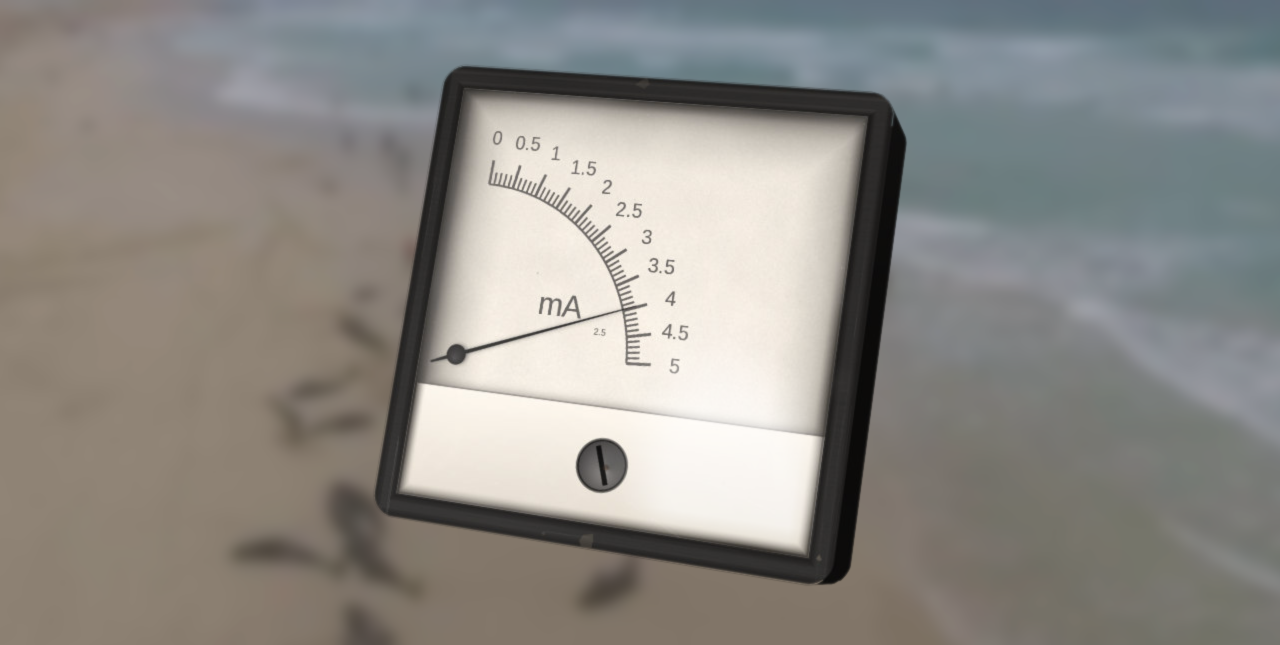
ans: 4,mA
